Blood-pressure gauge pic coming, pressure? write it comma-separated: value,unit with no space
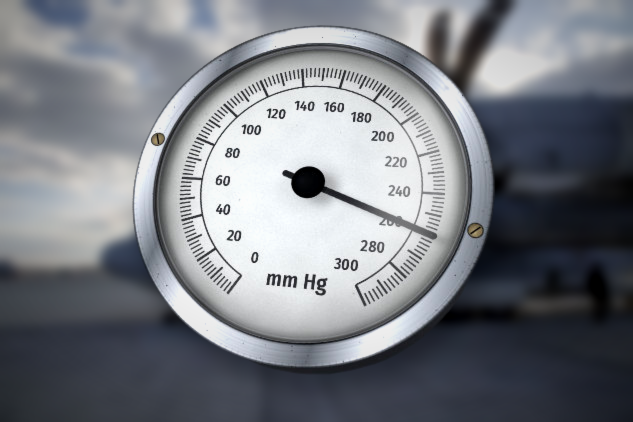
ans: 260,mmHg
